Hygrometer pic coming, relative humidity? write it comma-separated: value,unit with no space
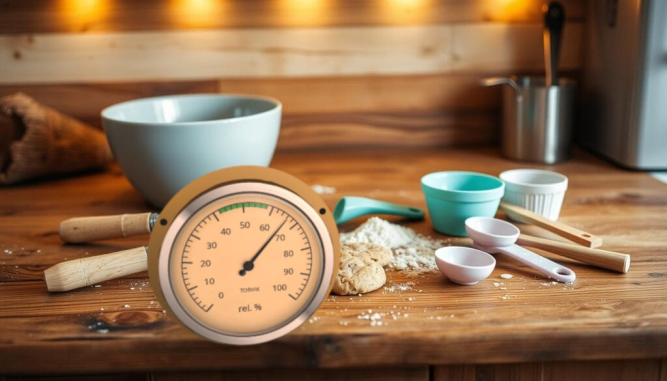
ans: 66,%
